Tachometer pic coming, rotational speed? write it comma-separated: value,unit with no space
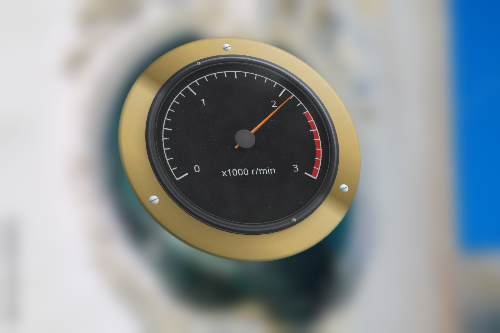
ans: 2100,rpm
